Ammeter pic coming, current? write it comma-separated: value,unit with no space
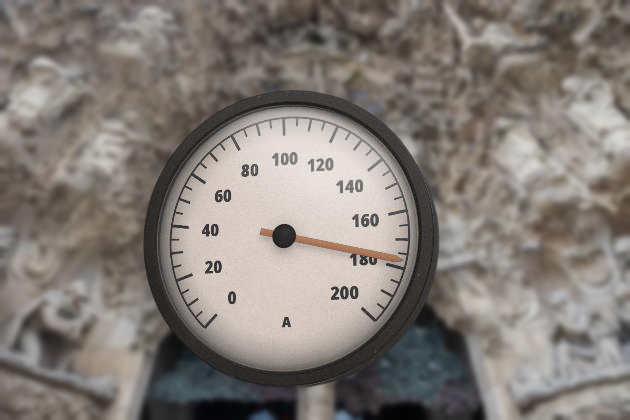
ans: 177.5,A
